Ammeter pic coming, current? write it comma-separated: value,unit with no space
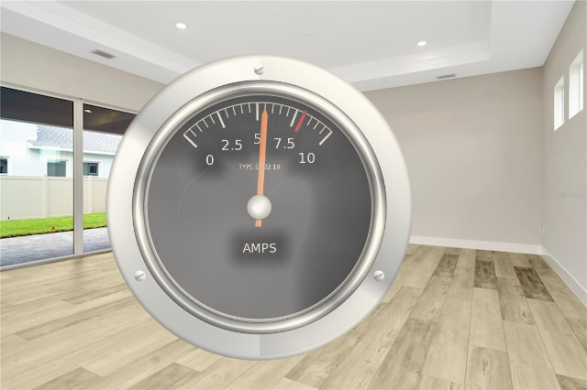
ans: 5.5,A
